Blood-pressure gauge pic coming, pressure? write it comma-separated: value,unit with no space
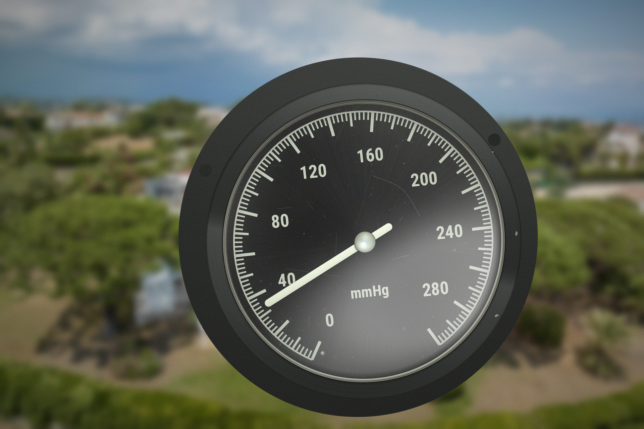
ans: 34,mmHg
